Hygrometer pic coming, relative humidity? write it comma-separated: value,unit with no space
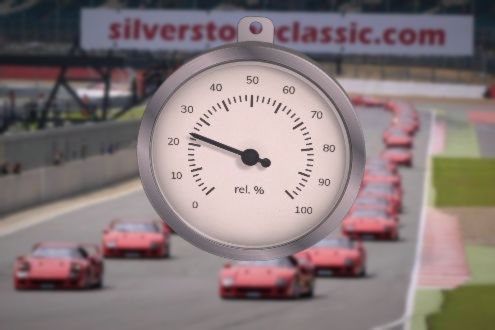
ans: 24,%
